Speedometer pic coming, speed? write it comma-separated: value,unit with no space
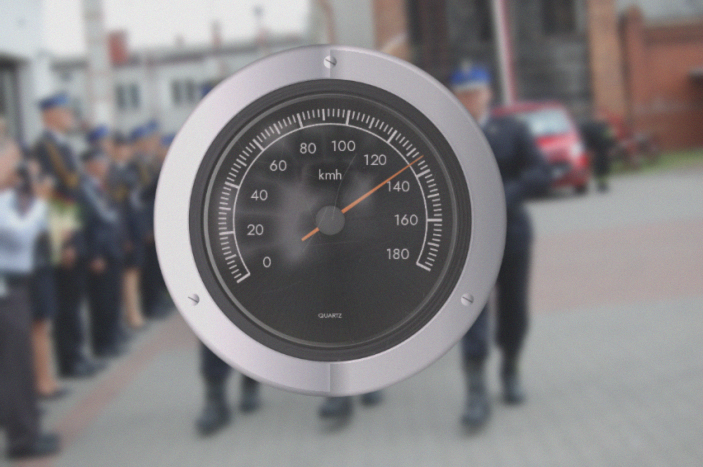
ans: 134,km/h
